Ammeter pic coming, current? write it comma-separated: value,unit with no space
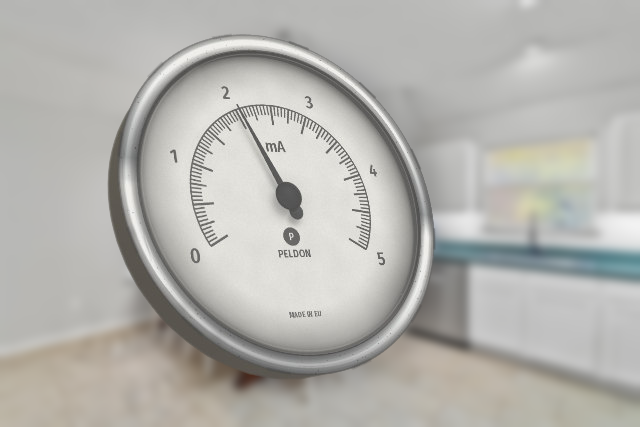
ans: 2,mA
